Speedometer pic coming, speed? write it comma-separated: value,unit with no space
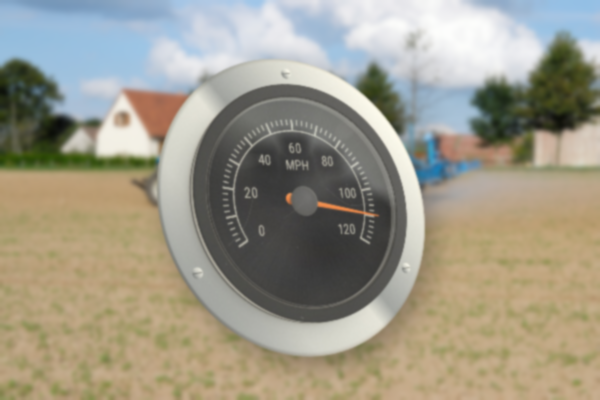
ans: 110,mph
